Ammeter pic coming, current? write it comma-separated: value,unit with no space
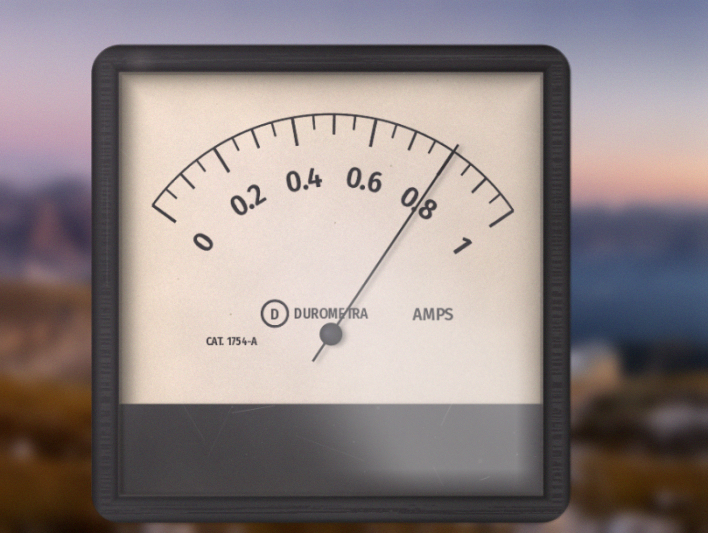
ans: 0.8,A
